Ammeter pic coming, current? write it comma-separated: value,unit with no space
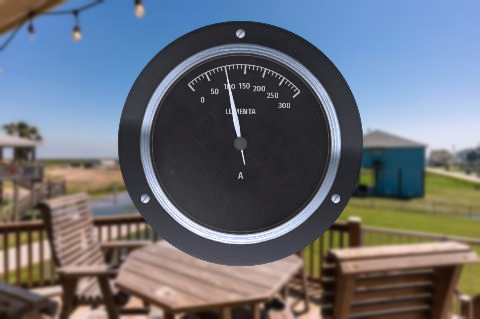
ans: 100,A
